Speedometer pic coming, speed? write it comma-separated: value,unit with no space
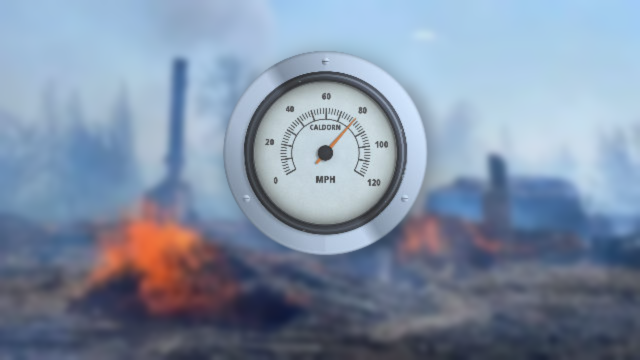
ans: 80,mph
